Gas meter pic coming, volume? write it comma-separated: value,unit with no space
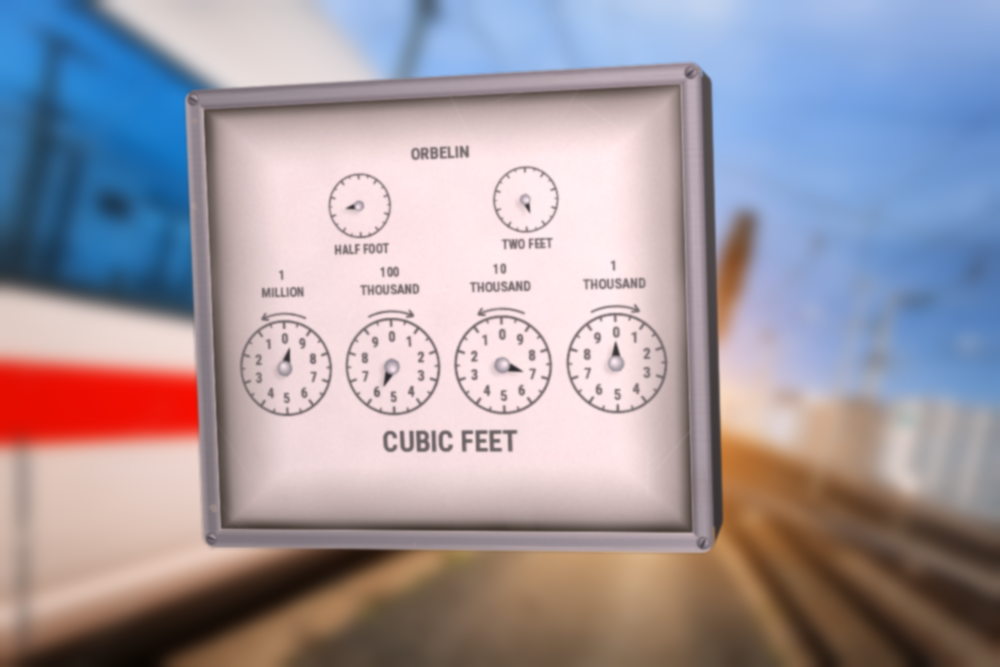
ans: 957000,ft³
